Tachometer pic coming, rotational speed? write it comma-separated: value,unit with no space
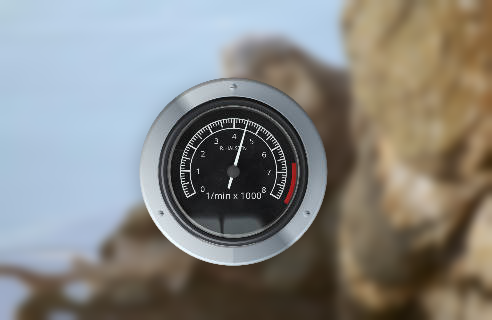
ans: 4500,rpm
